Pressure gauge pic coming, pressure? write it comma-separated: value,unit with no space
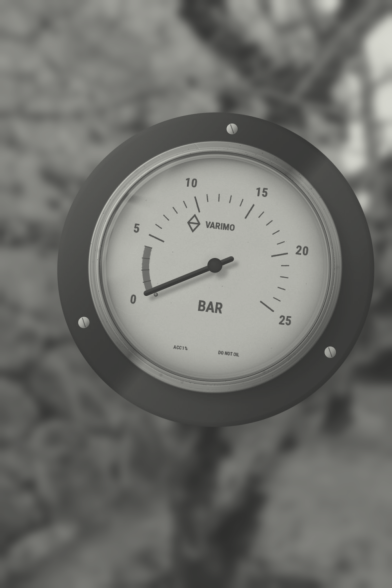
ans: 0,bar
